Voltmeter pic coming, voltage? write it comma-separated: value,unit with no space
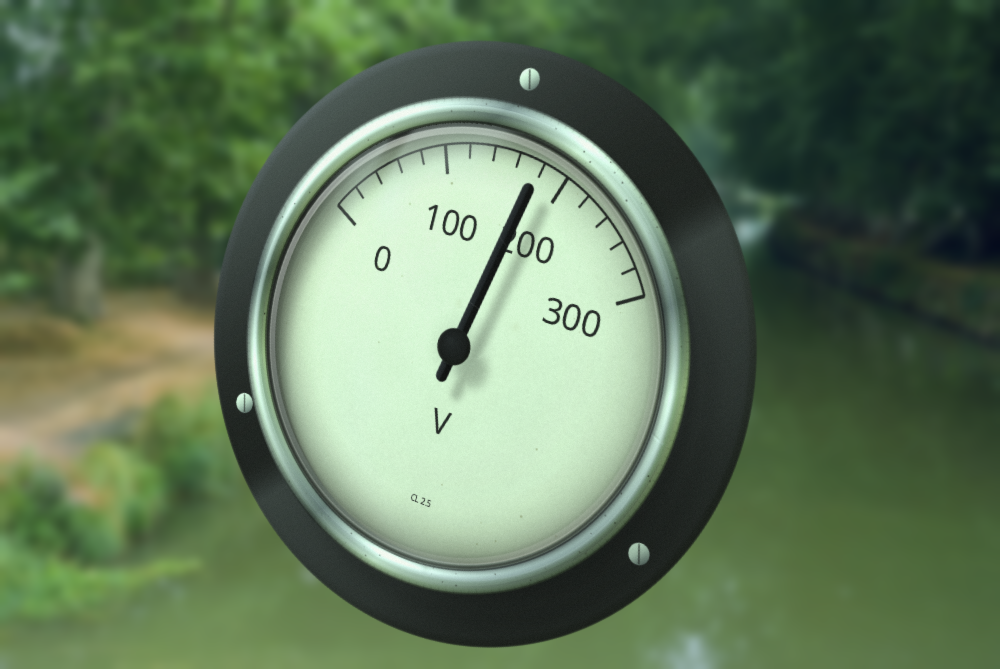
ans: 180,V
